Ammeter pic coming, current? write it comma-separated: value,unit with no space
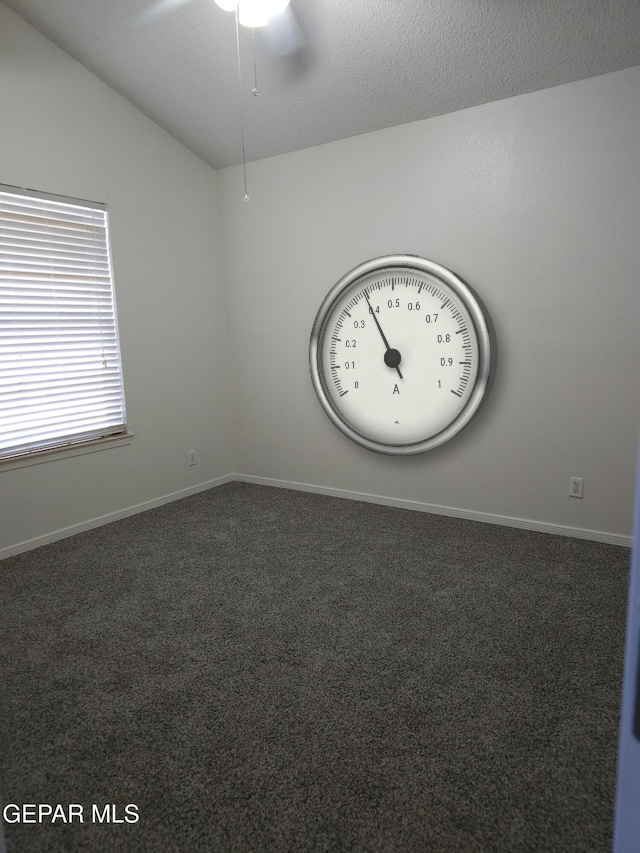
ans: 0.4,A
